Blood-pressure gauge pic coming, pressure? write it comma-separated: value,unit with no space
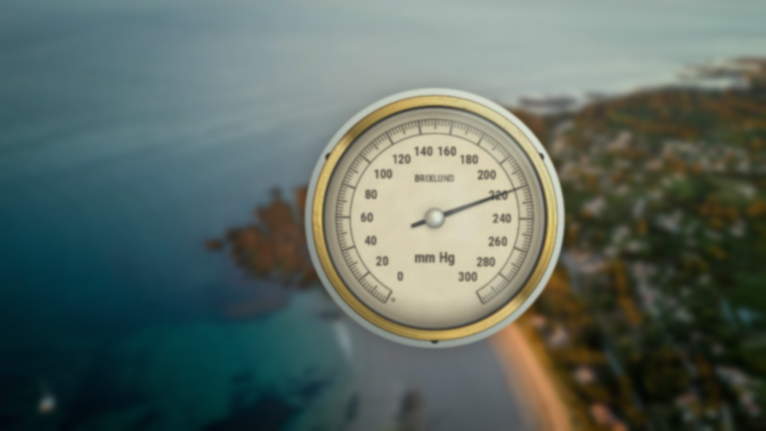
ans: 220,mmHg
